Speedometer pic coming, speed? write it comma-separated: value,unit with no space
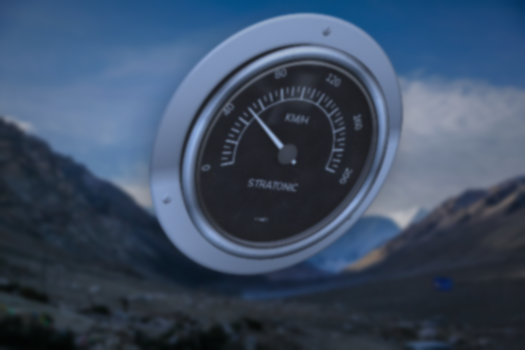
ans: 50,km/h
